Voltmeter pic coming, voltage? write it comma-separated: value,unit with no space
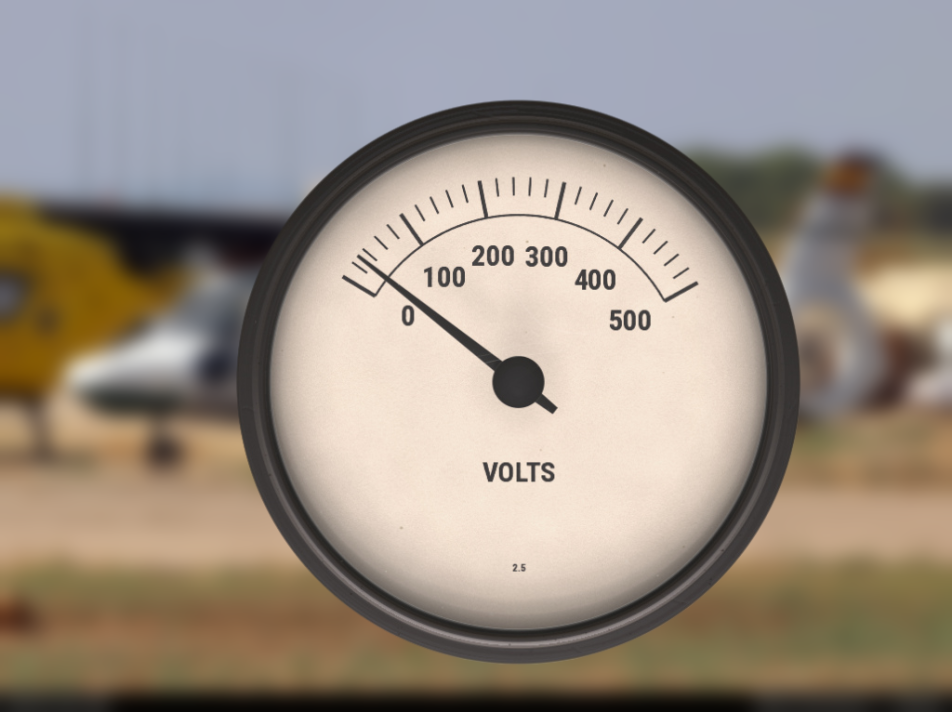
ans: 30,V
